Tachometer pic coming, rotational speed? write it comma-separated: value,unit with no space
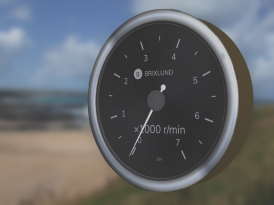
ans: 0,rpm
